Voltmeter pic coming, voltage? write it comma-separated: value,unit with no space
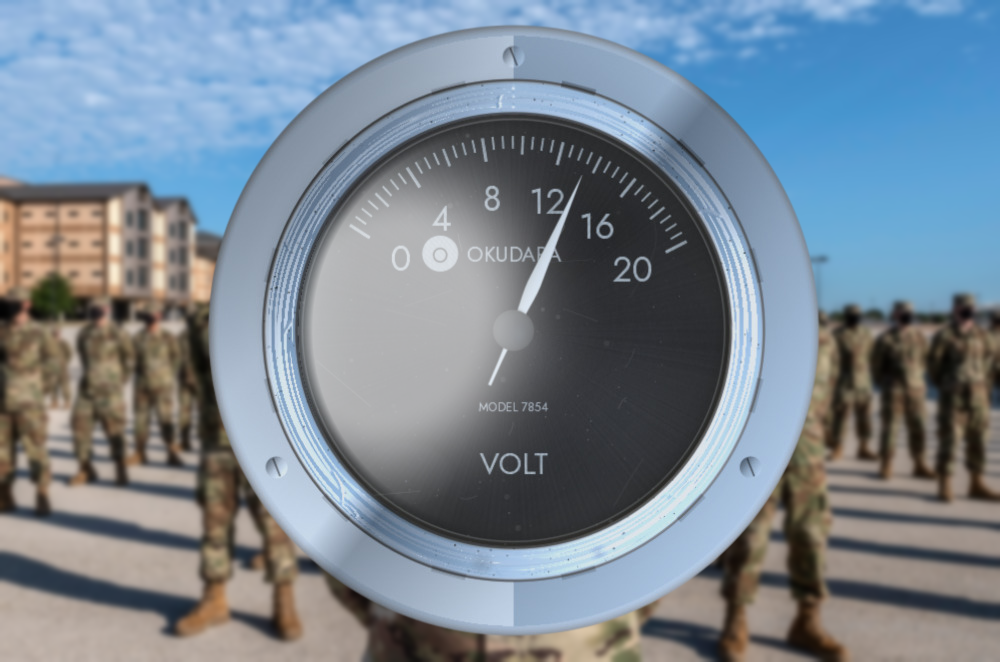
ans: 13.5,V
